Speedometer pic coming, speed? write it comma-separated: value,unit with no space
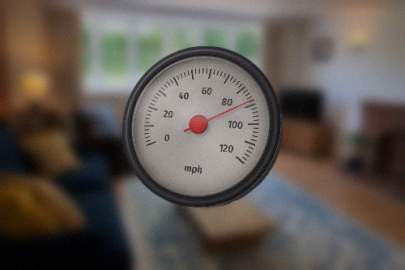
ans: 88,mph
